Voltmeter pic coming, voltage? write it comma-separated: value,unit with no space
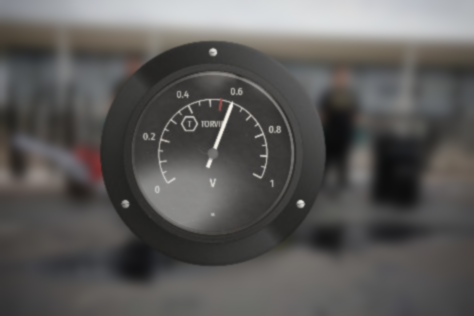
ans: 0.6,V
